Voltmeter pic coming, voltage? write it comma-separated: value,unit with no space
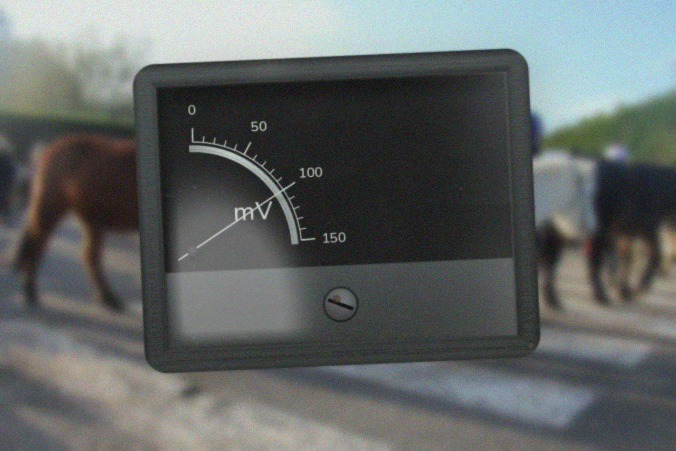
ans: 100,mV
